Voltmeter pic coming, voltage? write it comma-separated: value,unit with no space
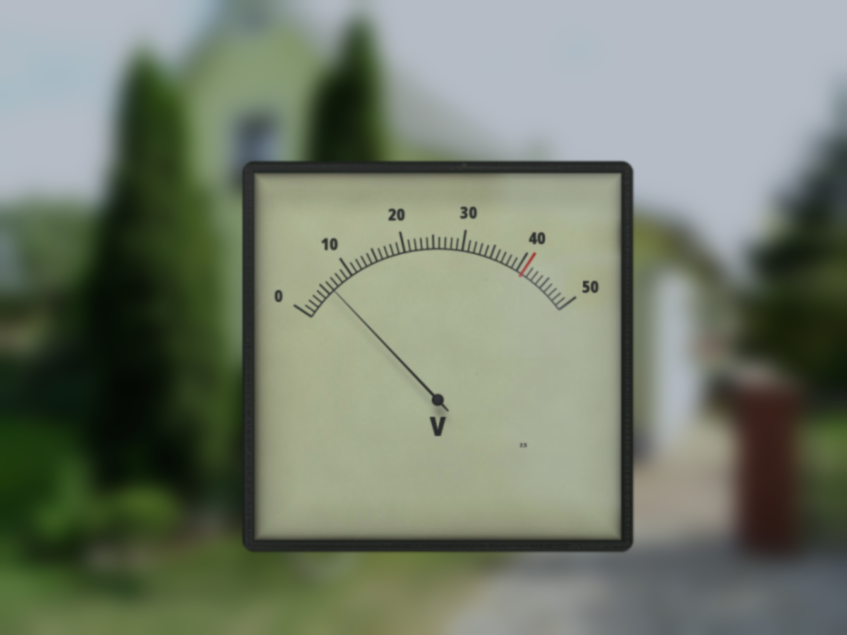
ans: 6,V
